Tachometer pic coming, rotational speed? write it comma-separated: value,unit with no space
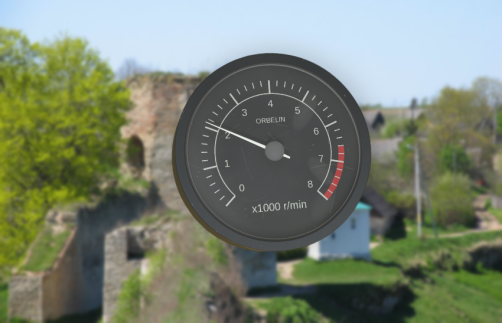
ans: 2100,rpm
